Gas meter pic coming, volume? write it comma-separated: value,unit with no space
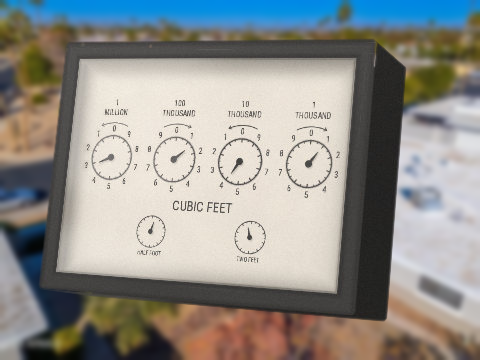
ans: 314100,ft³
